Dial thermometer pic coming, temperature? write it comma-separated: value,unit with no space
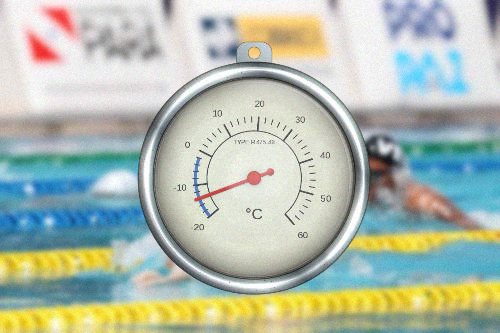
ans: -14,°C
